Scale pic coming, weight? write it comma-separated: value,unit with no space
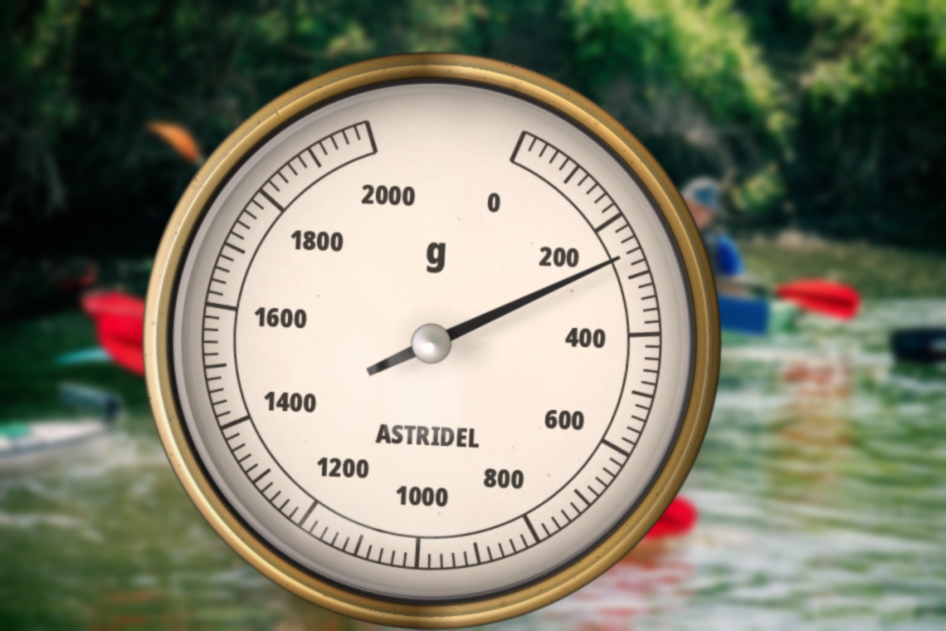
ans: 260,g
